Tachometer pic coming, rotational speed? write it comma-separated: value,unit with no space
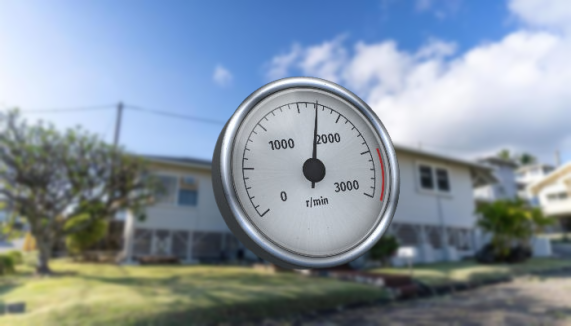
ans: 1700,rpm
